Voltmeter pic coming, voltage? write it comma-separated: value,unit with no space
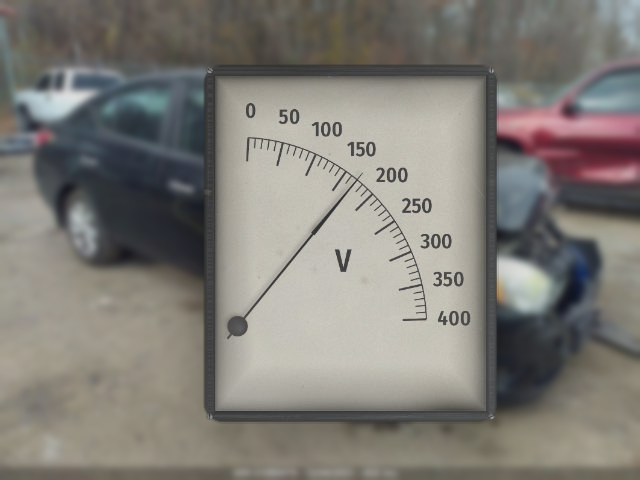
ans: 170,V
